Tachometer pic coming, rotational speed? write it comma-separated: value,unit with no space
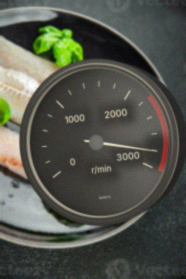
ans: 2800,rpm
